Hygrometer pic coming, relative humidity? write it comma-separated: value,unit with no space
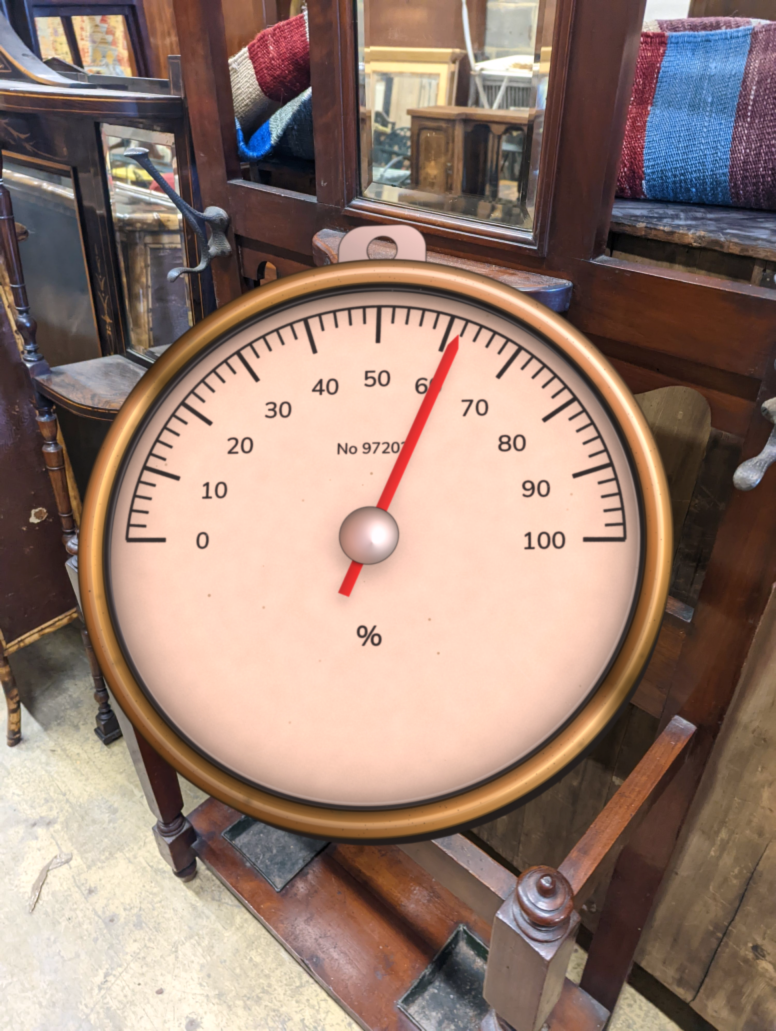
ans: 62,%
